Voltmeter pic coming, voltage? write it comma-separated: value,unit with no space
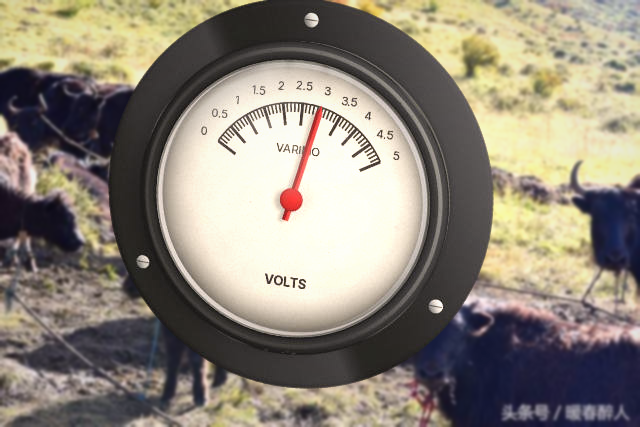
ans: 3,V
